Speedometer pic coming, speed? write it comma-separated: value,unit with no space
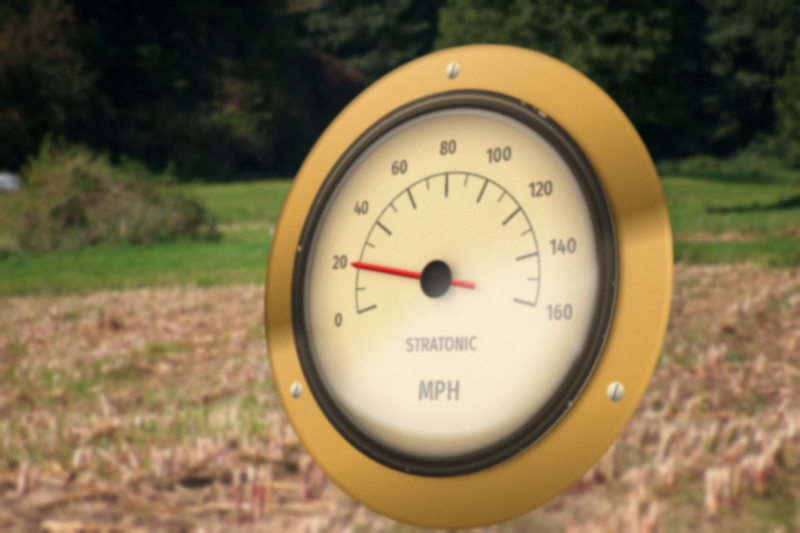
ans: 20,mph
